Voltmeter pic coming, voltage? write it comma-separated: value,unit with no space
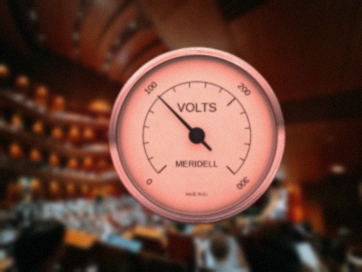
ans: 100,V
